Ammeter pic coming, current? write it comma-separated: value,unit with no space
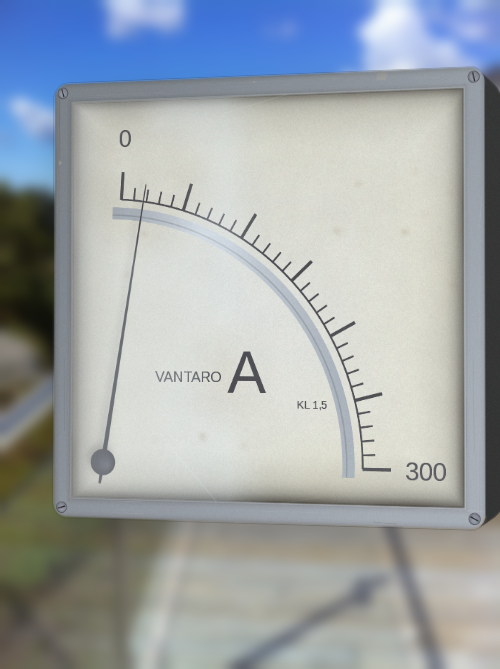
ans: 20,A
